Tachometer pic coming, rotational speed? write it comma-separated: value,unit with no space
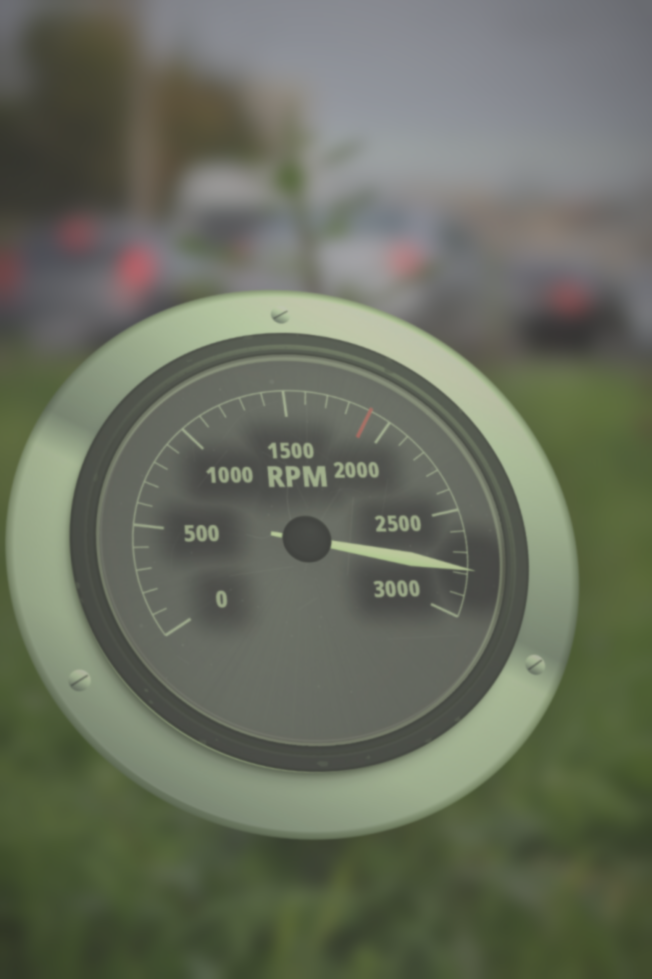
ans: 2800,rpm
